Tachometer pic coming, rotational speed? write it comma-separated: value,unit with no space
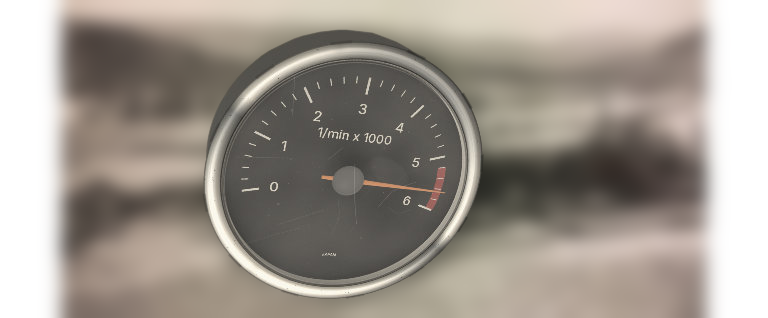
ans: 5600,rpm
